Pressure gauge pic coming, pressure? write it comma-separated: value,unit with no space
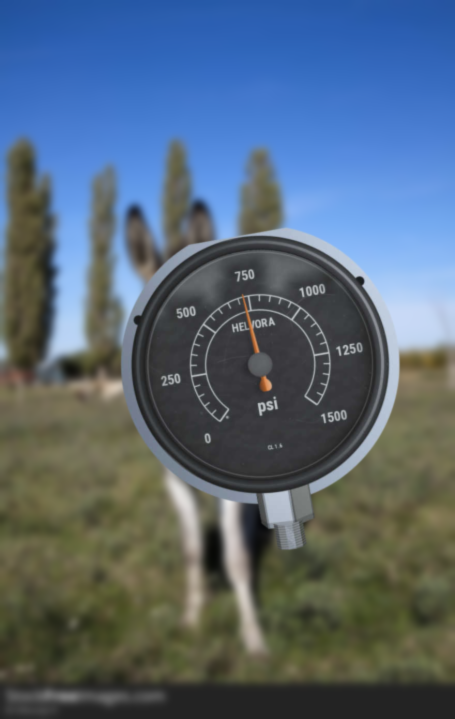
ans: 725,psi
